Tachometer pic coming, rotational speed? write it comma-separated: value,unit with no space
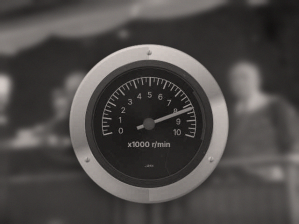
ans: 8250,rpm
